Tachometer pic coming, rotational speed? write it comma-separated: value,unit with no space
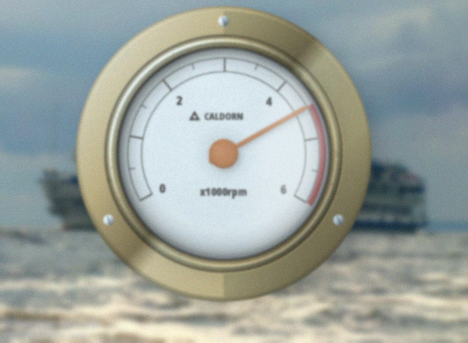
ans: 4500,rpm
